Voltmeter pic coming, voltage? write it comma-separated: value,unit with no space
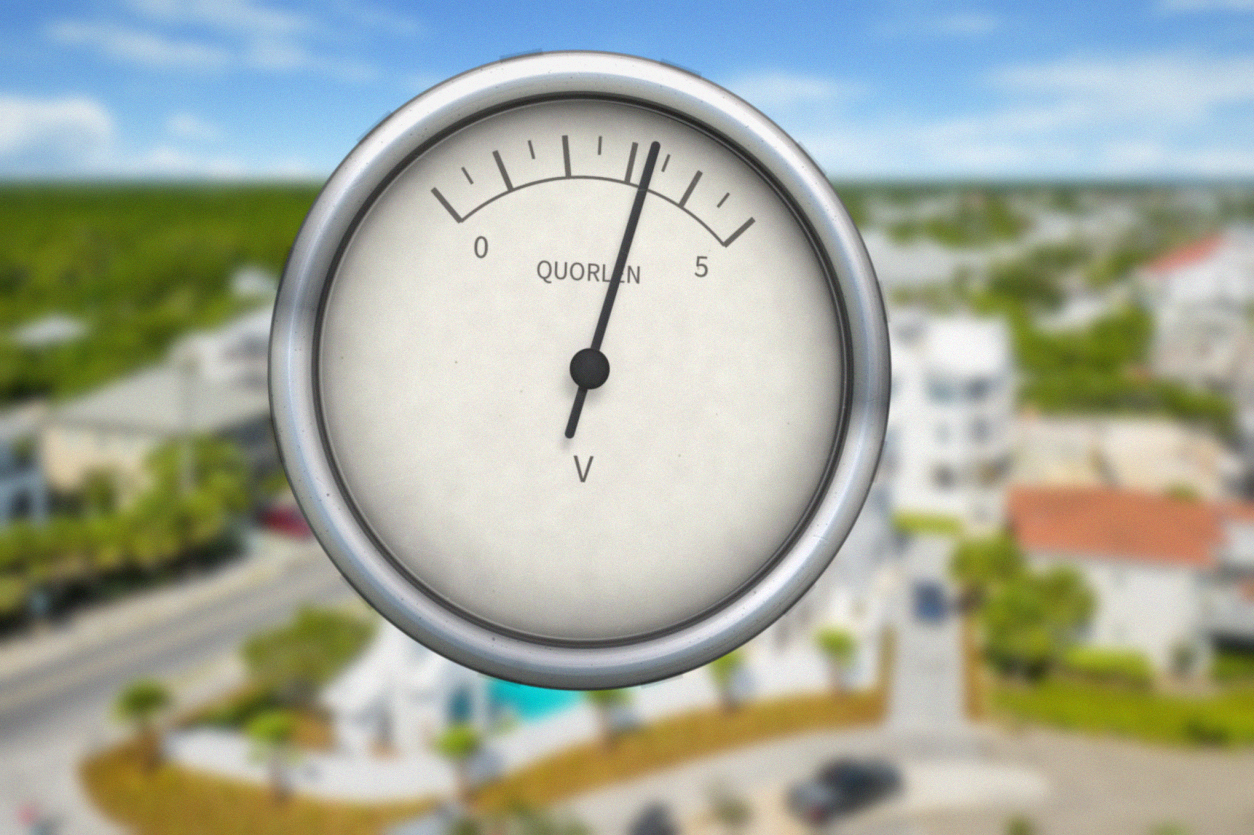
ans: 3.25,V
